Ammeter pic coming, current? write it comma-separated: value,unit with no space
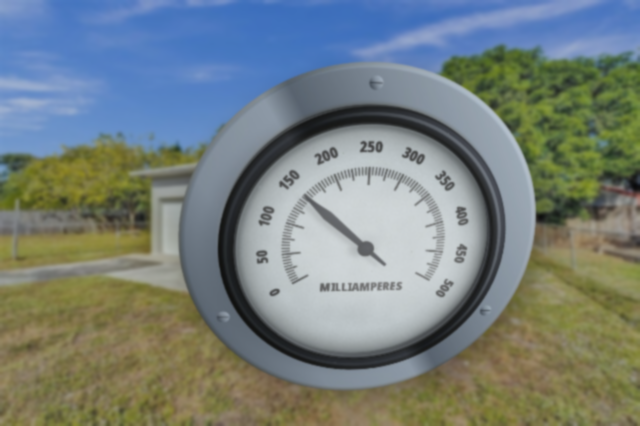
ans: 150,mA
